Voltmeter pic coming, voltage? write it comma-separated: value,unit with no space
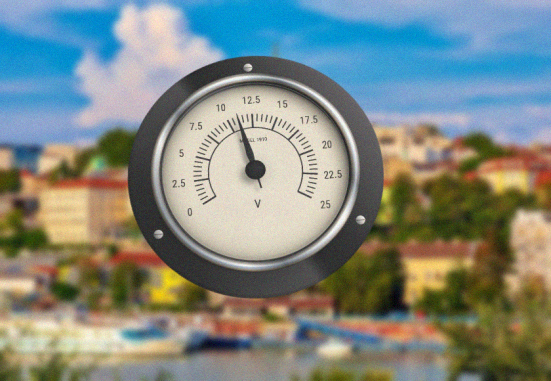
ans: 11,V
